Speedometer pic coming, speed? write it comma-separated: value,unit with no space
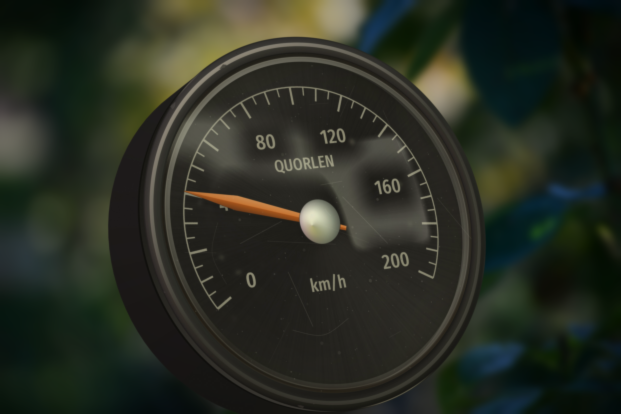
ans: 40,km/h
